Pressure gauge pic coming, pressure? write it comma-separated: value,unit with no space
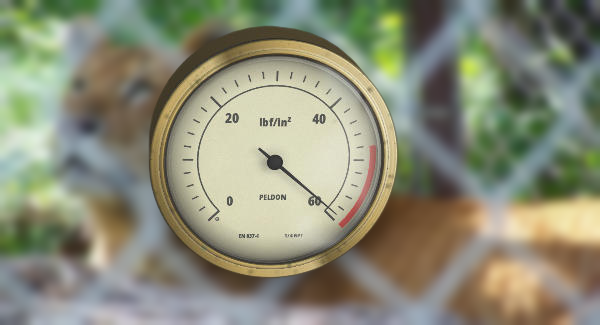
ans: 59,psi
